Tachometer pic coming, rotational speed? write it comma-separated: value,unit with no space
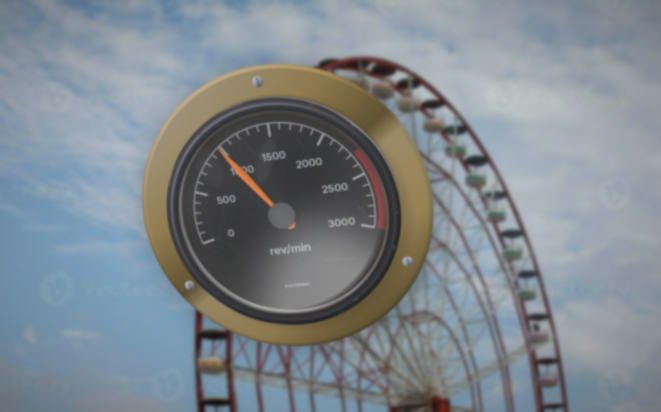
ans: 1000,rpm
